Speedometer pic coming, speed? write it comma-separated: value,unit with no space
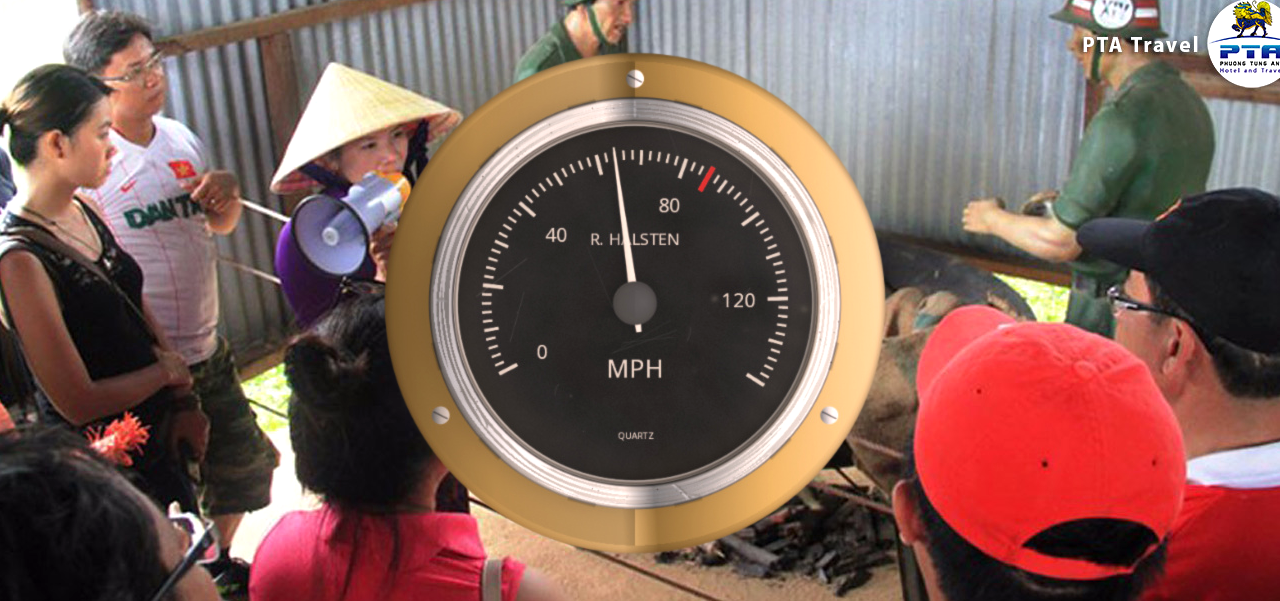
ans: 64,mph
